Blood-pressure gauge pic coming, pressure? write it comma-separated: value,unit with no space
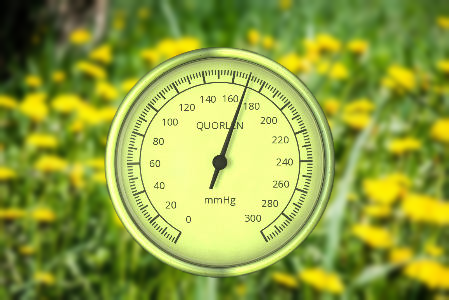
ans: 170,mmHg
